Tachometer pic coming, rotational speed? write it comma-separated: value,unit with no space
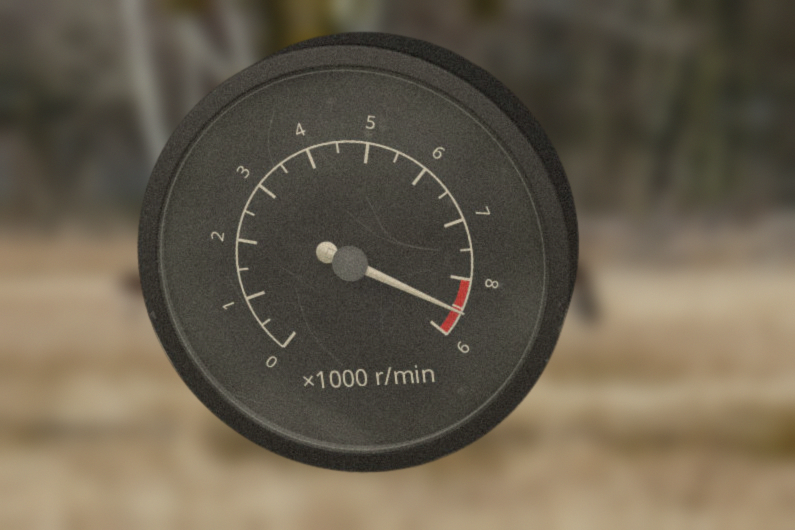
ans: 8500,rpm
